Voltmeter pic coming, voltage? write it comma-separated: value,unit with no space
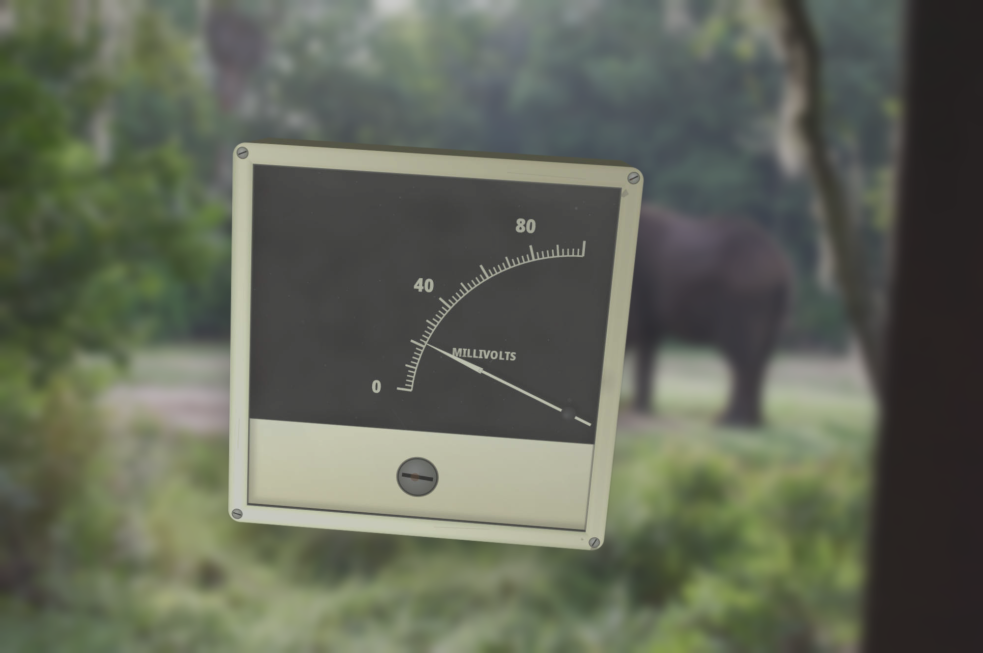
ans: 22,mV
